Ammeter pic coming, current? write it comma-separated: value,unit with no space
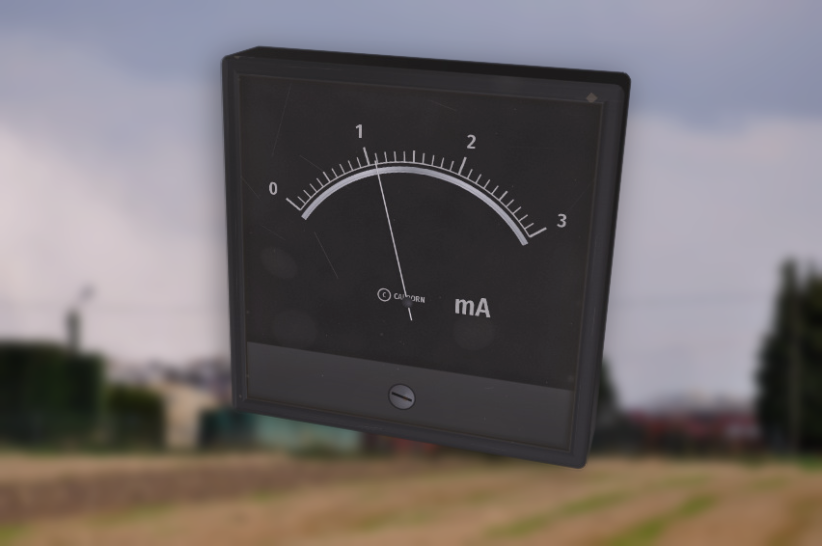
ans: 1.1,mA
